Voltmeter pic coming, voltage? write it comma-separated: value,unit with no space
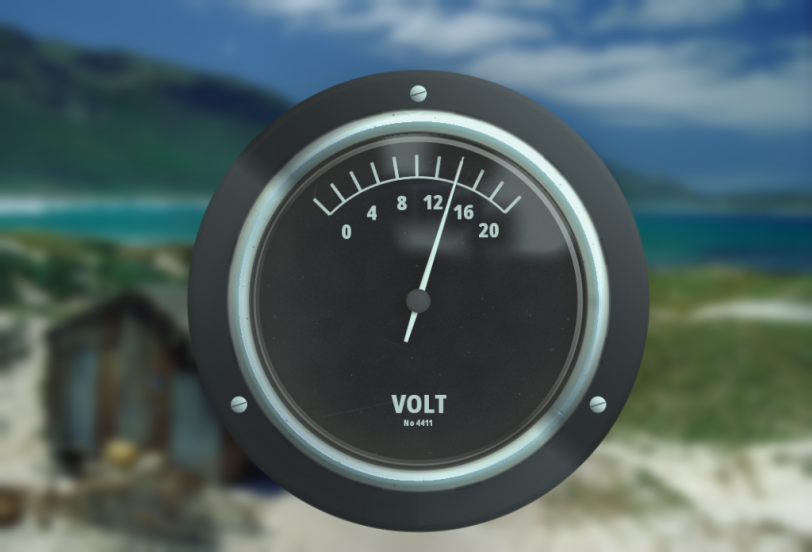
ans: 14,V
